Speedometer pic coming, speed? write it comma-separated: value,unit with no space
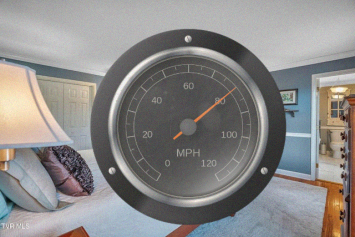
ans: 80,mph
